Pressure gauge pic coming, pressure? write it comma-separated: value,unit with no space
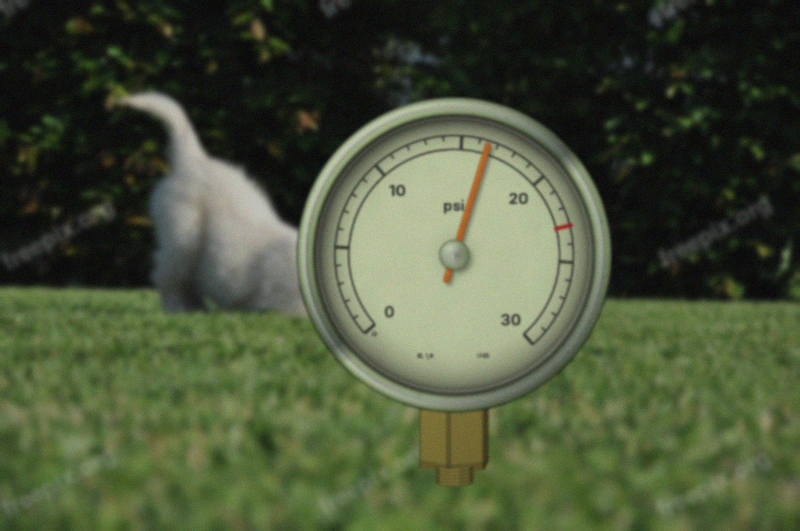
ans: 16.5,psi
